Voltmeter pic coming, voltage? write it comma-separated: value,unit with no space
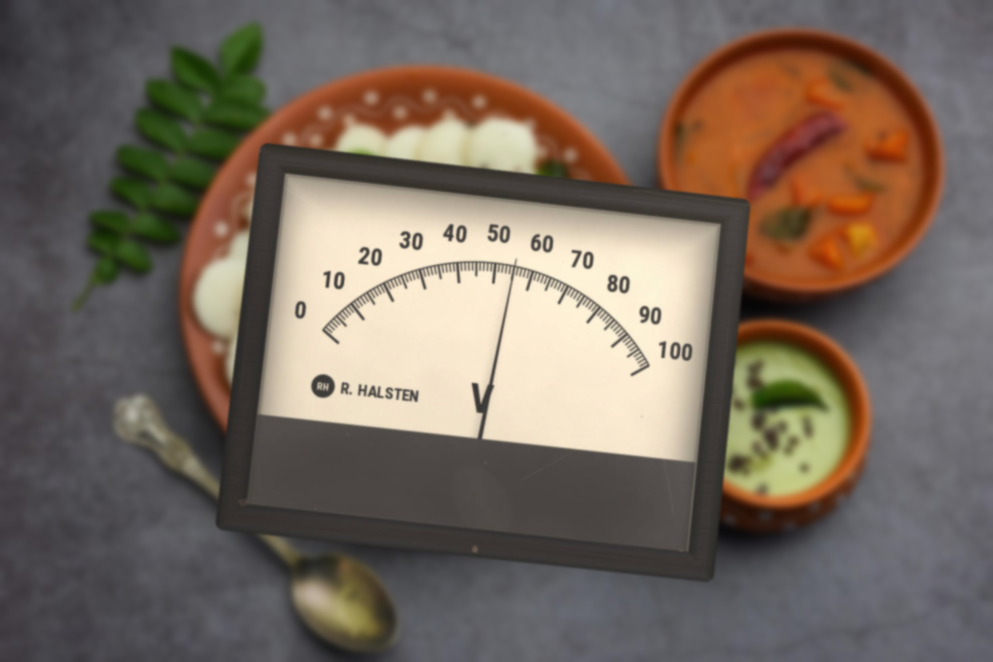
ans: 55,V
